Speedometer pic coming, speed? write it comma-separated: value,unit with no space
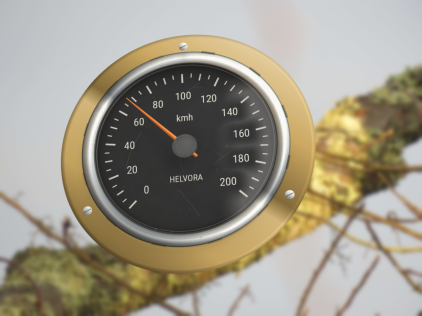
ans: 67.5,km/h
